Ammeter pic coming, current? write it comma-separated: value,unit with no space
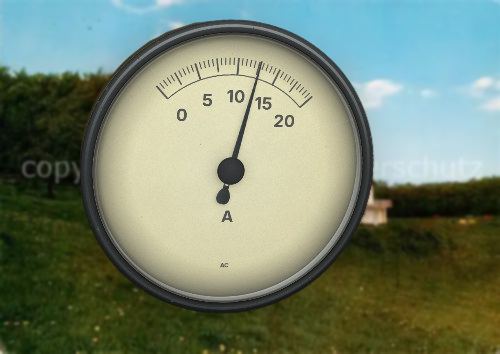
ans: 12.5,A
